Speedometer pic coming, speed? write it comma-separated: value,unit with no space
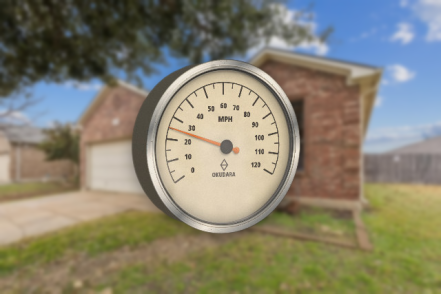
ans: 25,mph
